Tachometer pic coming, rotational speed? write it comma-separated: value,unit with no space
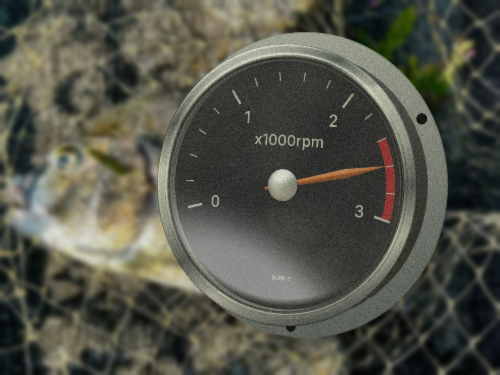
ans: 2600,rpm
